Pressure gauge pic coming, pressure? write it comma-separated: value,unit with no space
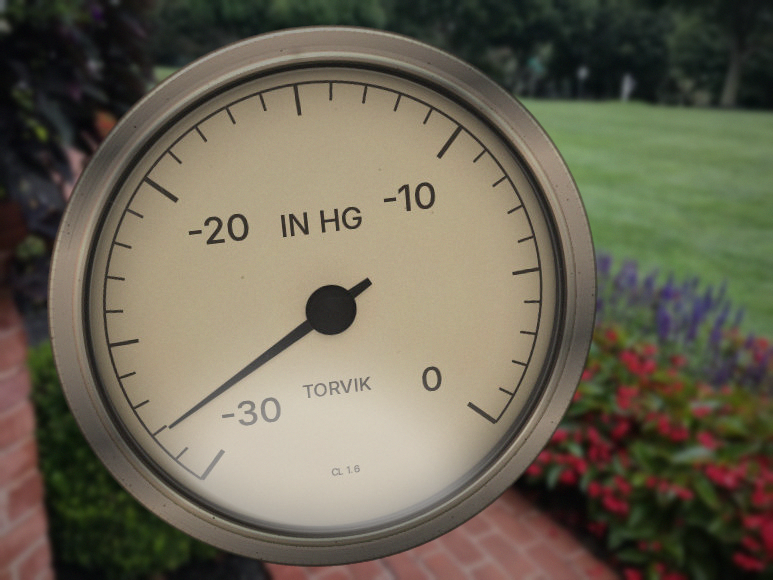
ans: -28,inHg
